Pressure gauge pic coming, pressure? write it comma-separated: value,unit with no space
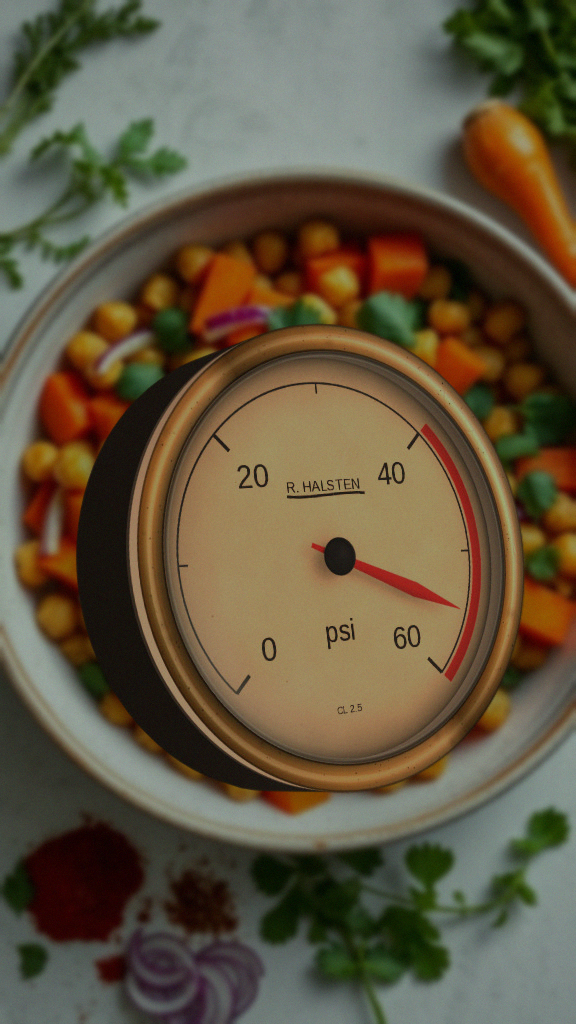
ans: 55,psi
